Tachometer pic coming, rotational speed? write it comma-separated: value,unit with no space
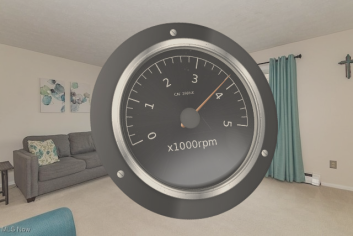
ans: 3800,rpm
